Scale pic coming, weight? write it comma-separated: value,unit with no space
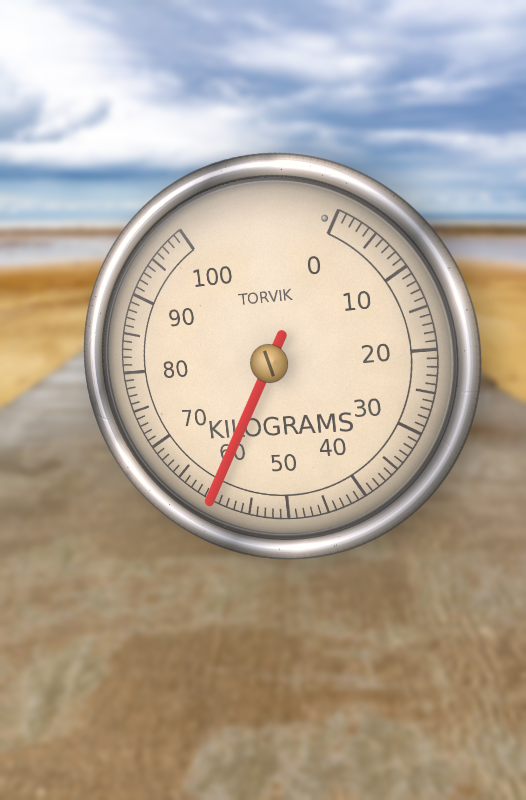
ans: 60,kg
